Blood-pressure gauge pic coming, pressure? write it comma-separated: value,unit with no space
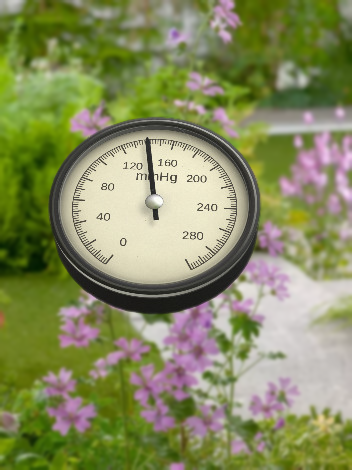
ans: 140,mmHg
